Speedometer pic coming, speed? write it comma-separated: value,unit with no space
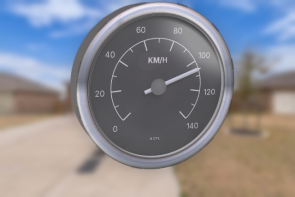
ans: 105,km/h
